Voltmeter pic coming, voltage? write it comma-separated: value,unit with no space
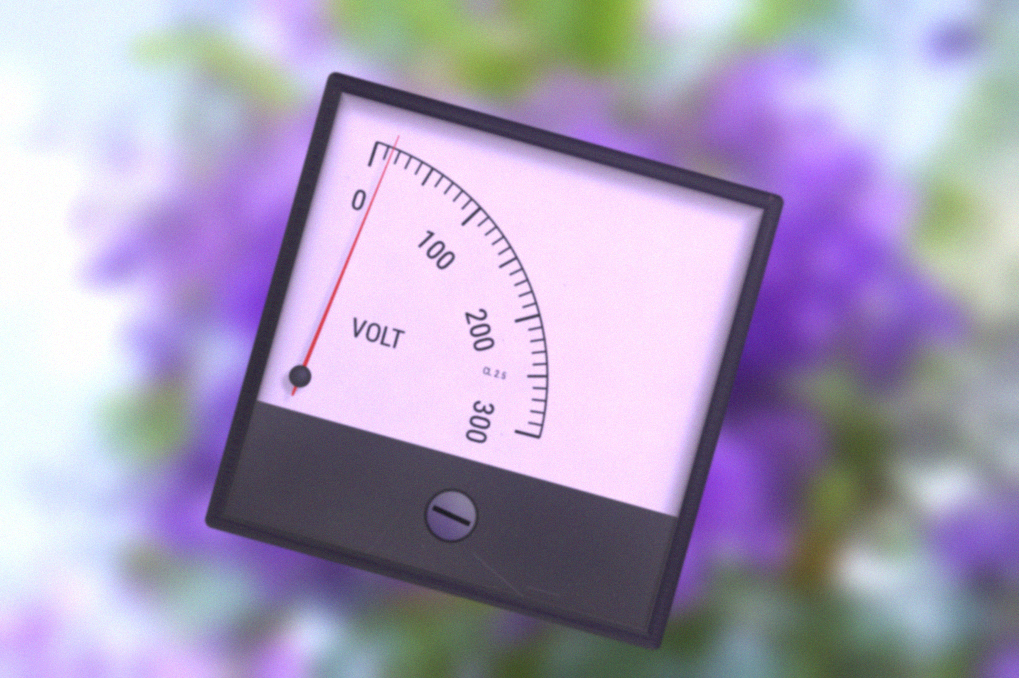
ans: 15,V
